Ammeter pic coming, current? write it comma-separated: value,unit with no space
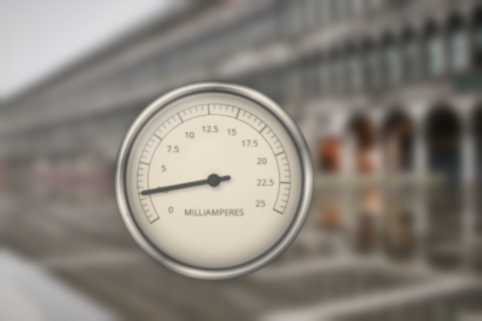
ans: 2.5,mA
